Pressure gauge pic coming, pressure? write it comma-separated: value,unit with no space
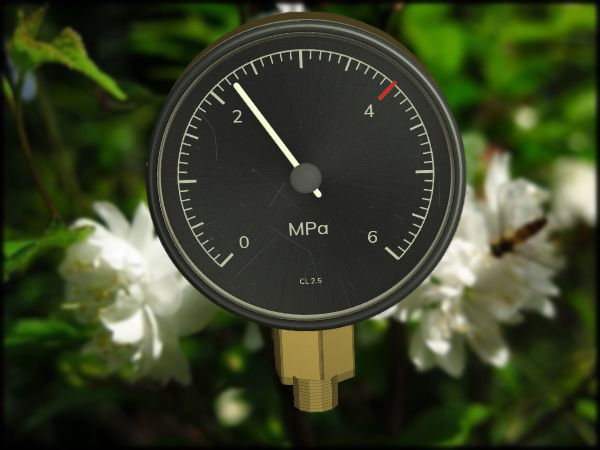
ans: 2.25,MPa
